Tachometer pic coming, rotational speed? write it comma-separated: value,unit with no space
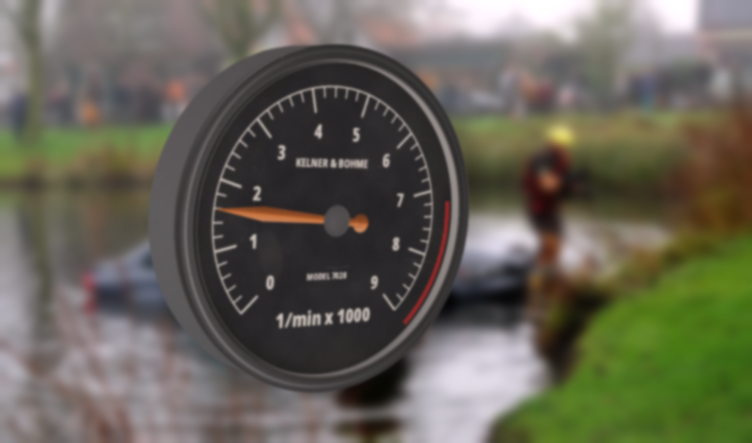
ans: 1600,rpm
